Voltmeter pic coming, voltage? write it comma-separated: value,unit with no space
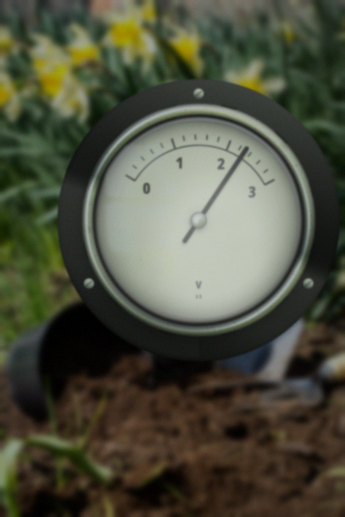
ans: 2.3,V
